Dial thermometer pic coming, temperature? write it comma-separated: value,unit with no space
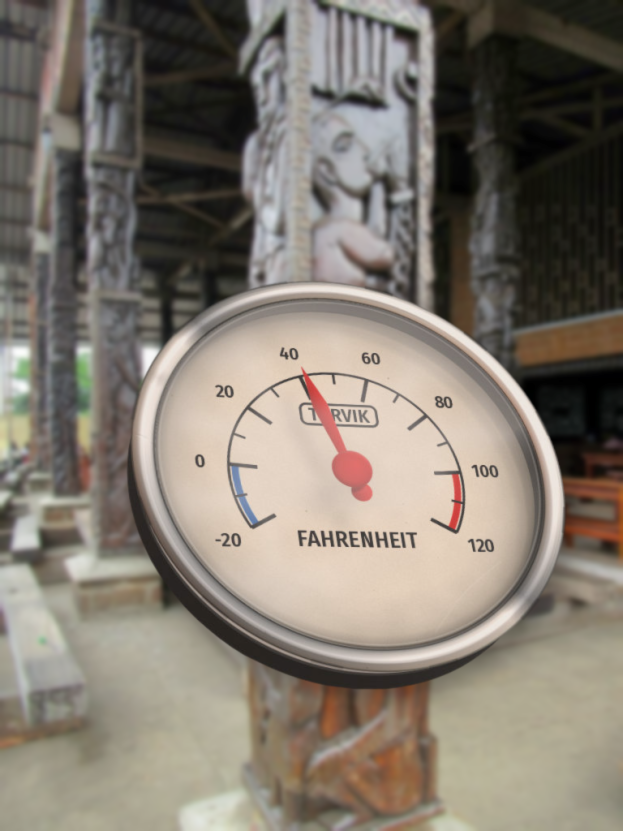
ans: 40,°F
